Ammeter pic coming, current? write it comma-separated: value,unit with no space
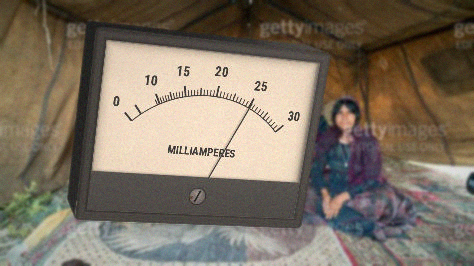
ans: 25,mA
